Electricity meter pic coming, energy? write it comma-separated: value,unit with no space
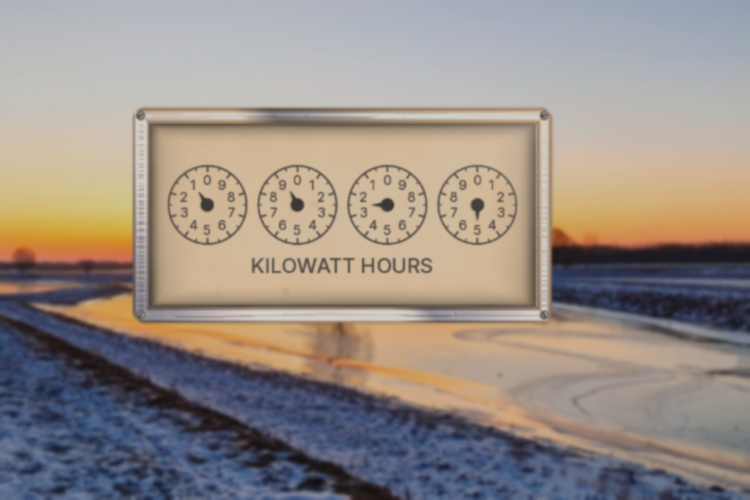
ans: 925,kWh
